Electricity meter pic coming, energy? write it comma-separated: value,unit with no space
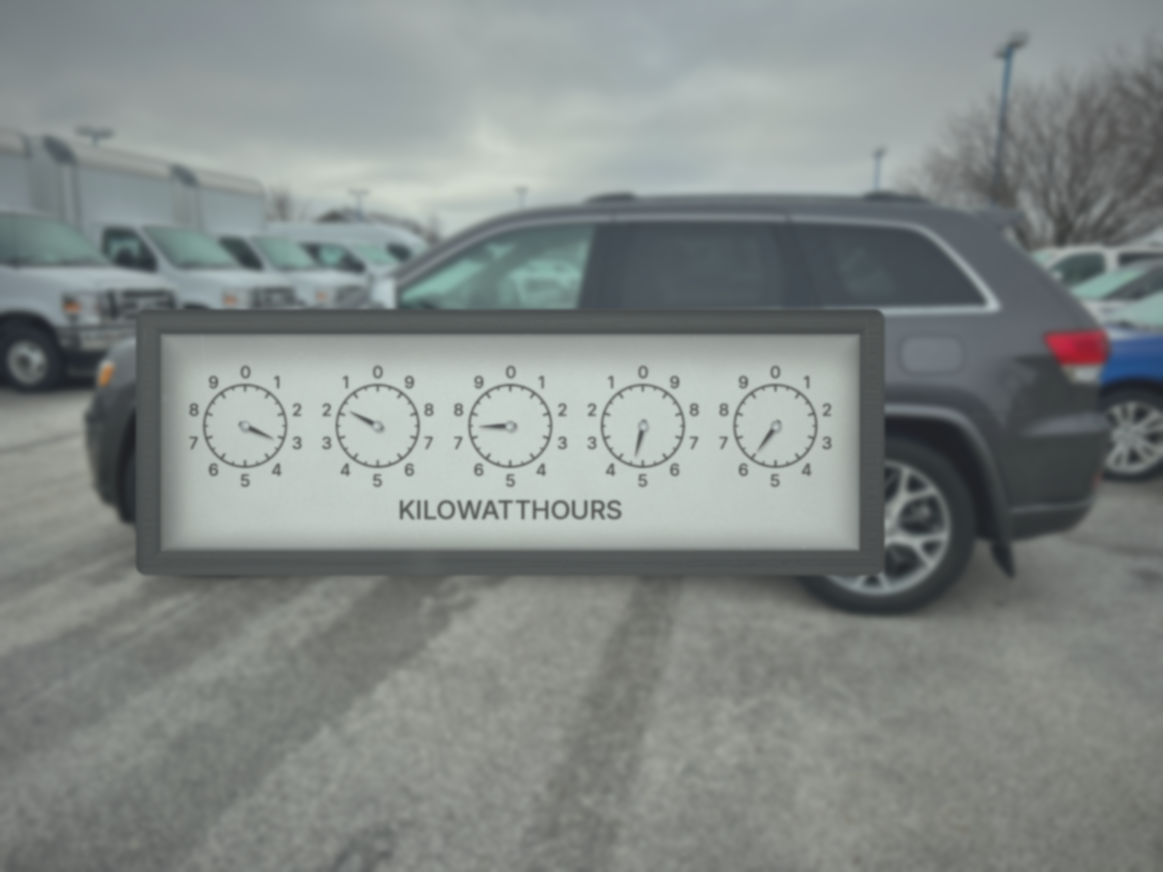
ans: 31746,kWh
